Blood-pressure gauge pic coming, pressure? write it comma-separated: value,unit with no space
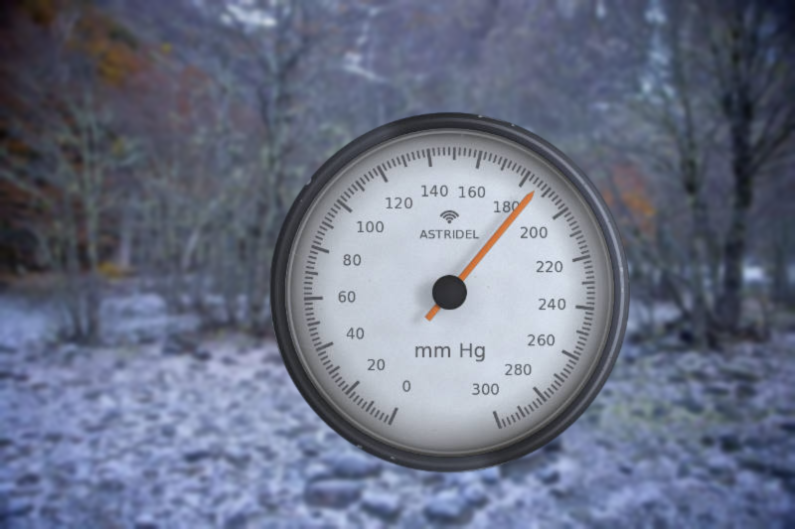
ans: 186,mmHg
